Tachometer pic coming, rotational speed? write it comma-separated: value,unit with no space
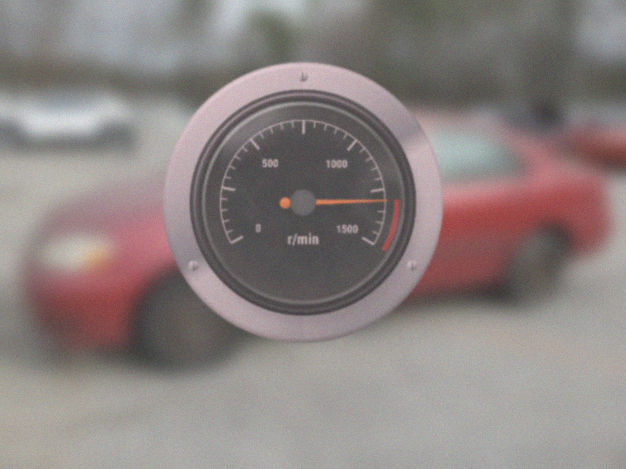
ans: 1300,rpm
